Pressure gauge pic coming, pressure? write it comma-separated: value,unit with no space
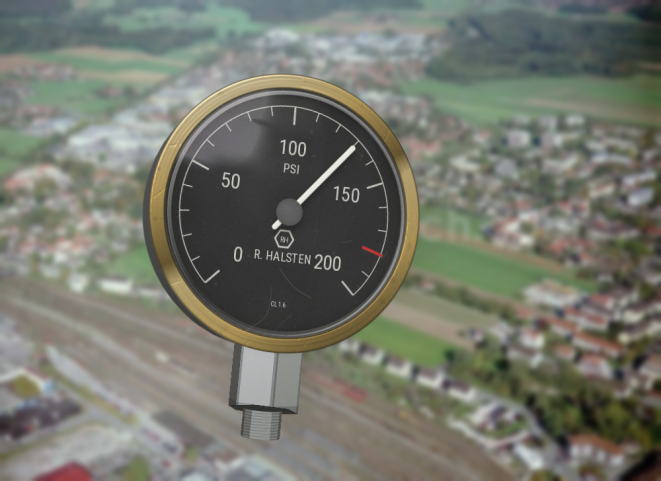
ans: 130,psi
